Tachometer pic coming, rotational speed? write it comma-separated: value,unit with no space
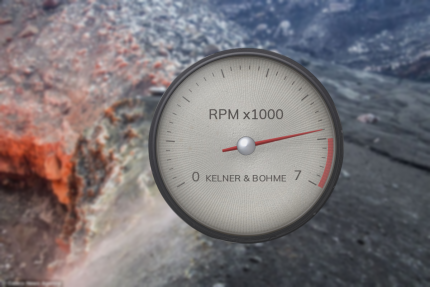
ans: 5800,rpm
